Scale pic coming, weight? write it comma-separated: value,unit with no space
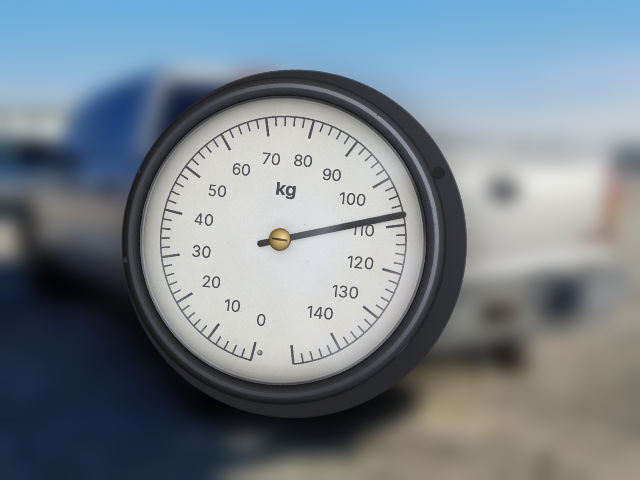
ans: 108,kg
